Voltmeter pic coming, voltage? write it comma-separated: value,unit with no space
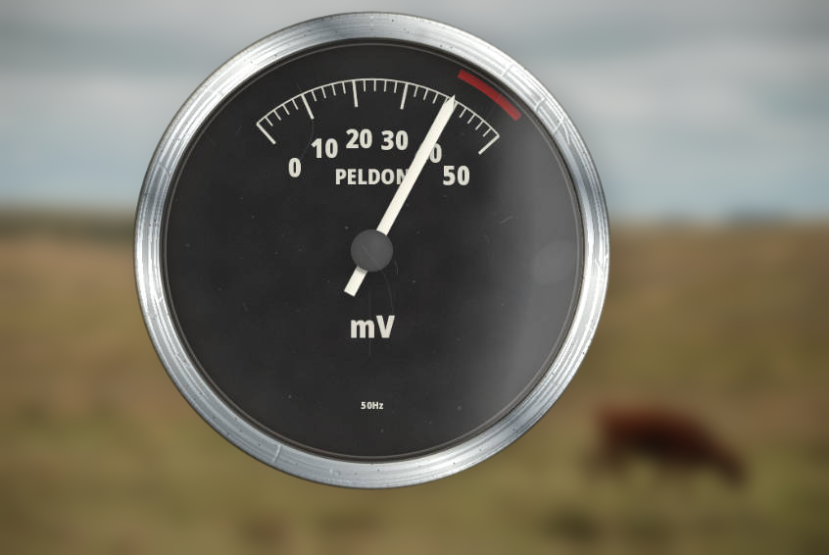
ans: 39,mV
